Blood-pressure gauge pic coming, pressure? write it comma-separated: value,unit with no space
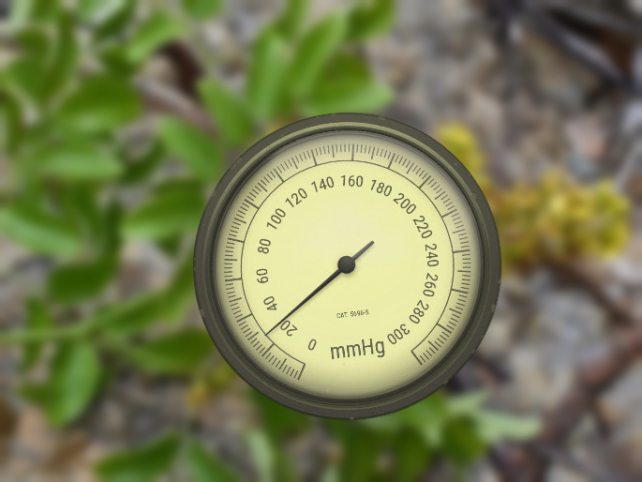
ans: 26,mmHg
